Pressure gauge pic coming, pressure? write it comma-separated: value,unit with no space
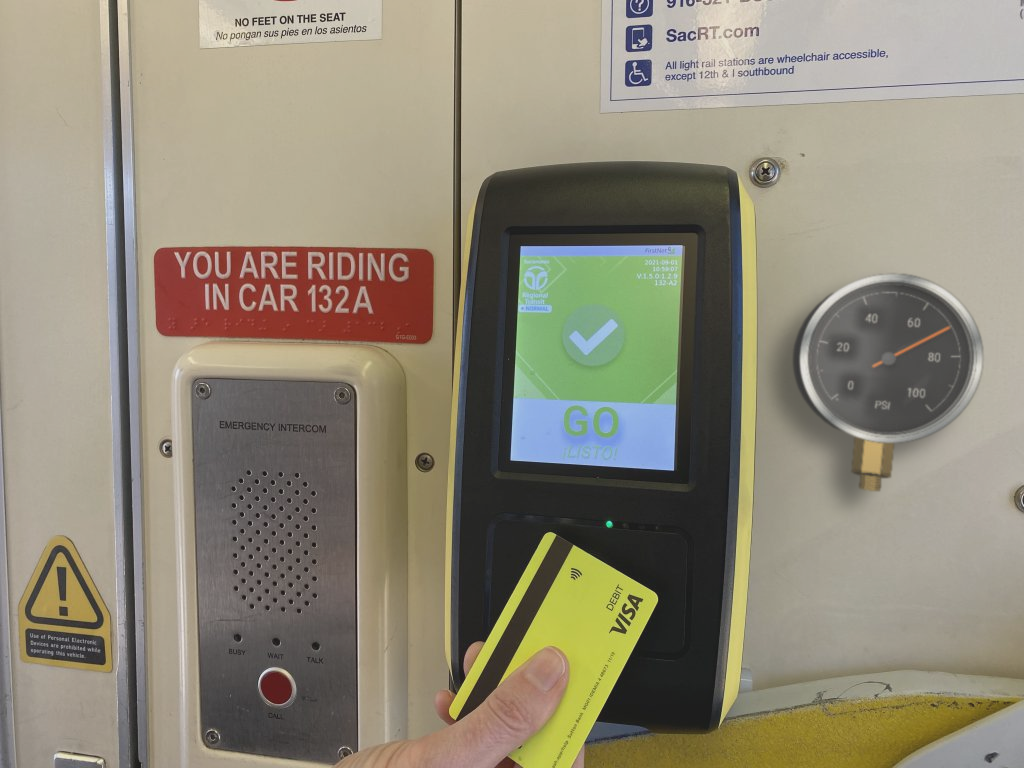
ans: 70,psi
